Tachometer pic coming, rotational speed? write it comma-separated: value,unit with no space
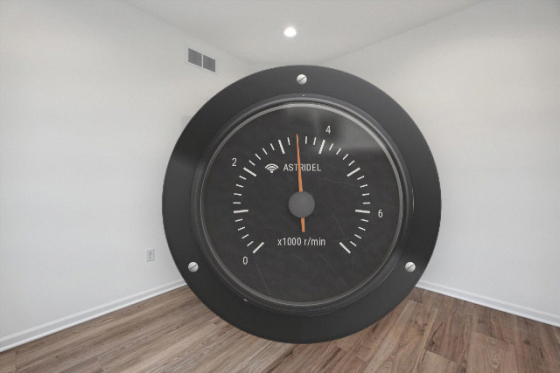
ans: 3400,rpm
